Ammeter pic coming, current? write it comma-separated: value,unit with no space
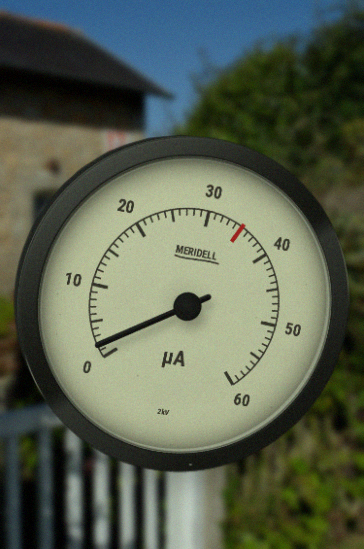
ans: 2,µA
